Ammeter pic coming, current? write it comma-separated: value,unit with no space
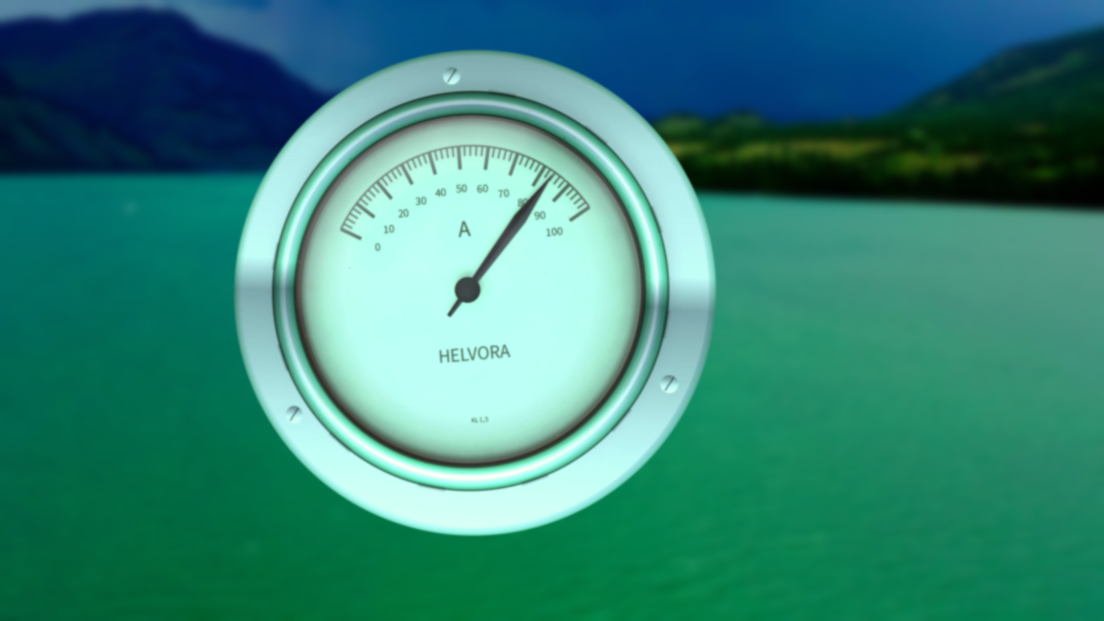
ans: 84,A
